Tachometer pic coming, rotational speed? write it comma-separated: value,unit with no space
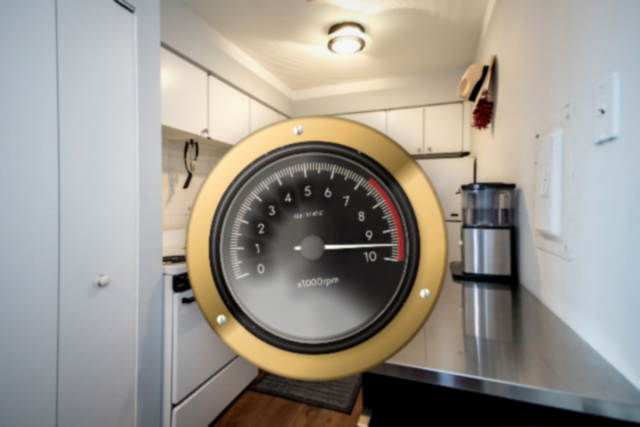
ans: 9500,rpm
